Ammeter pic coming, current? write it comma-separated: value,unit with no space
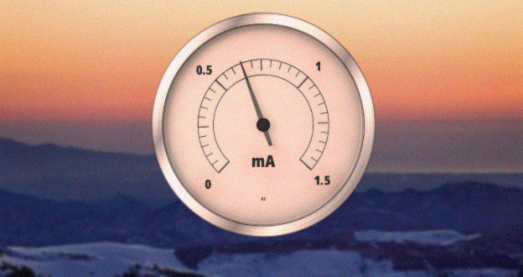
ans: 0.65,mA
